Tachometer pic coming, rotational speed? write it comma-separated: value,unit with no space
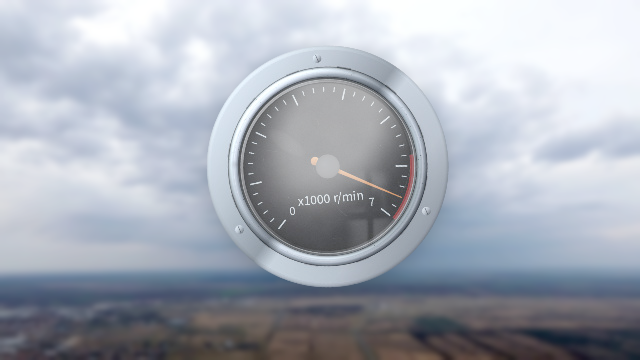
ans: 6600,rpm
